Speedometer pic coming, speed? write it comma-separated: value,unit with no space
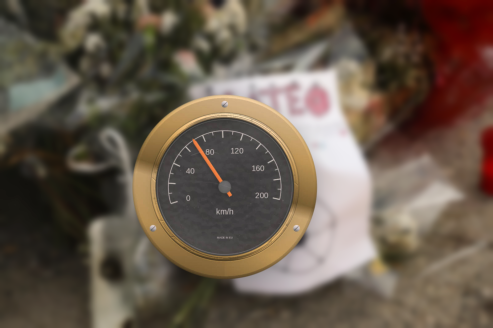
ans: 70,km/h
